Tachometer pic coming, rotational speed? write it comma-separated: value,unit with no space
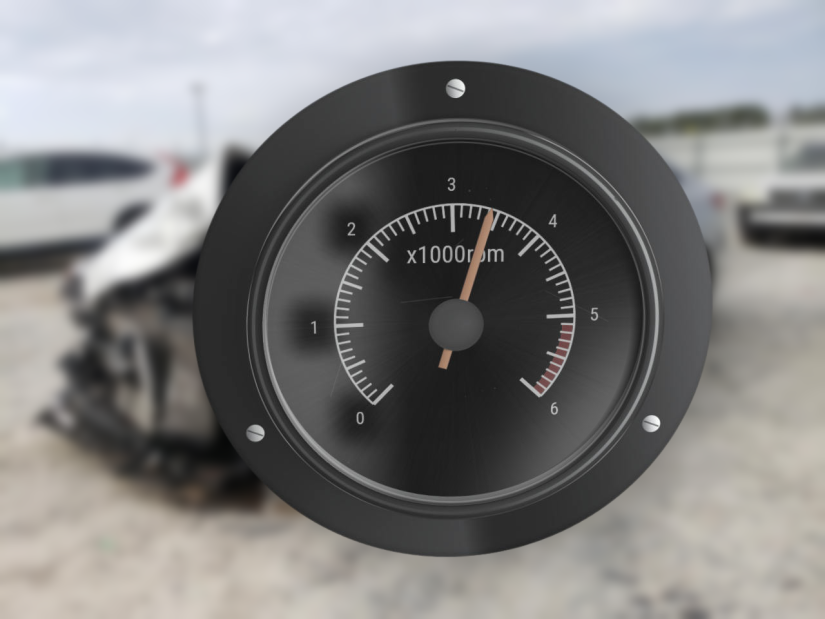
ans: 3400,rpm
